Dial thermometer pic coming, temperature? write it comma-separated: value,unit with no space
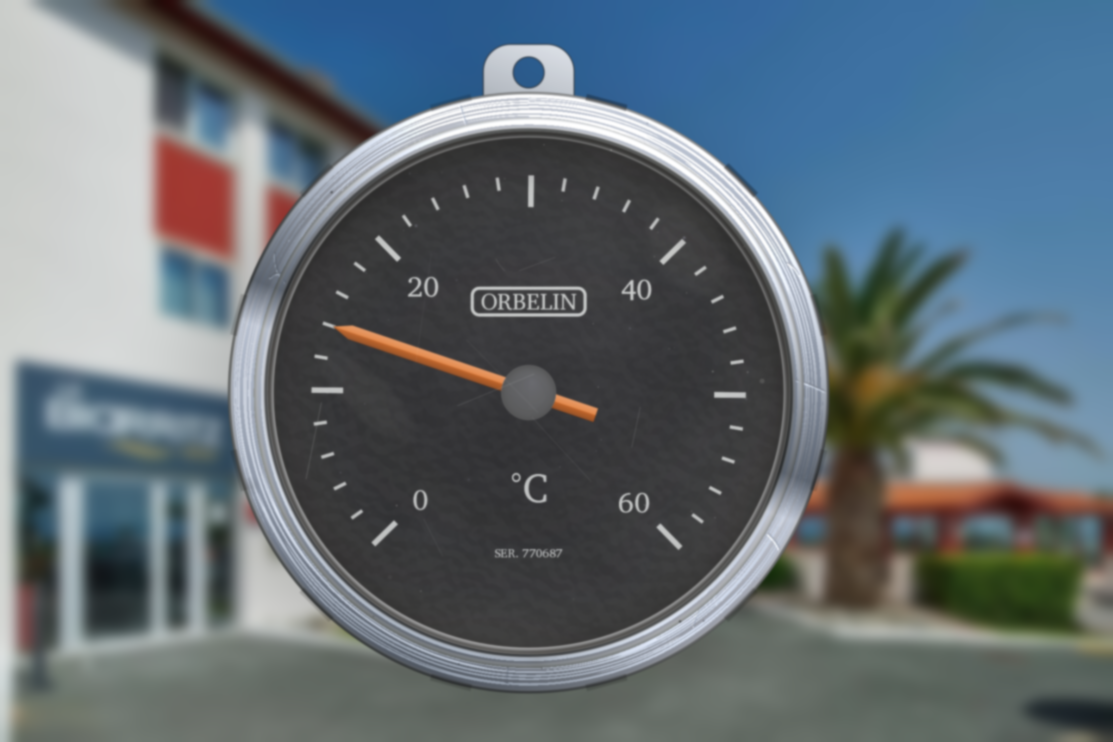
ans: 14,°C
